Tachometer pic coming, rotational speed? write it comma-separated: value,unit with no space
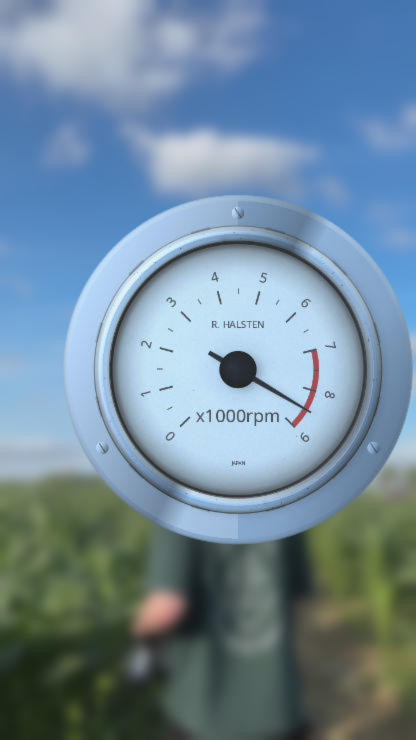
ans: 8500,rpm
